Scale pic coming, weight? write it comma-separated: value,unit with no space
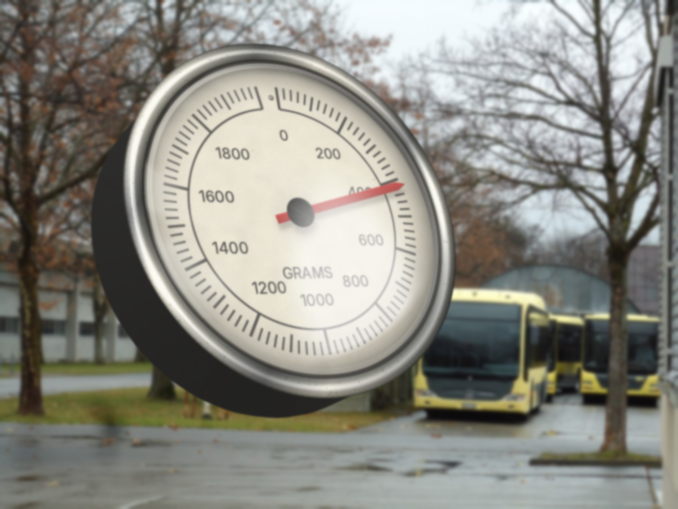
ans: 420,g
